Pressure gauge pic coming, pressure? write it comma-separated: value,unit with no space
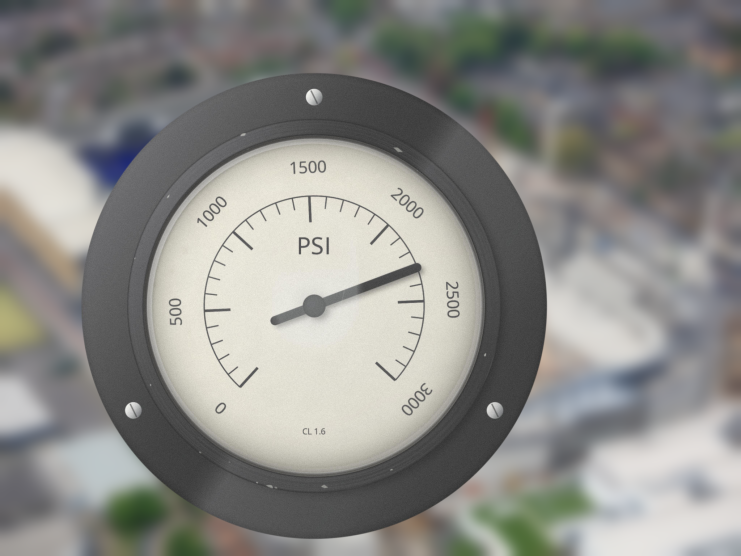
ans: 2300,psi
